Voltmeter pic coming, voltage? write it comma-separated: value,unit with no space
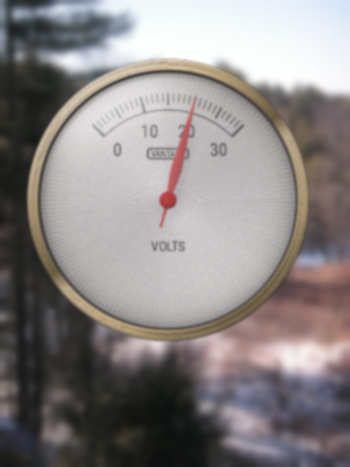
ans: 20,V
